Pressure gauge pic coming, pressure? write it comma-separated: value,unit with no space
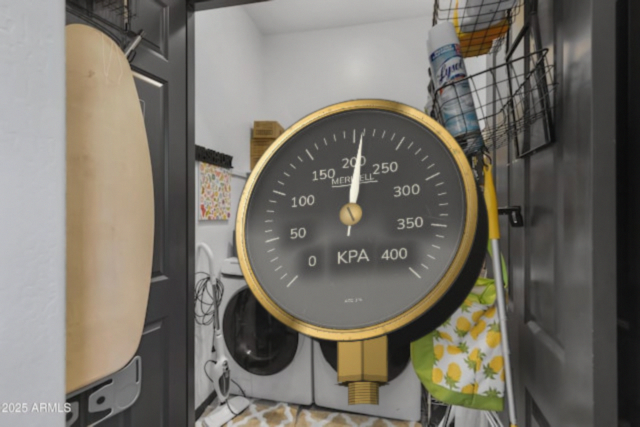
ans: 210,kPa
